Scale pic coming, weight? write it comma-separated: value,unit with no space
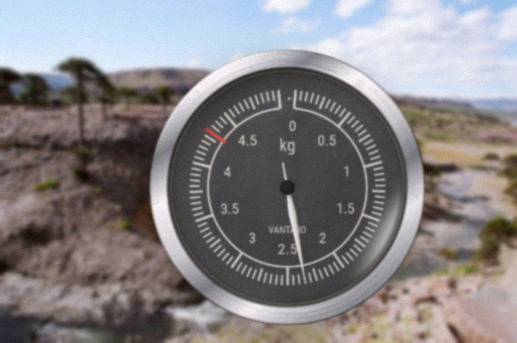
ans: 2.35,kg
